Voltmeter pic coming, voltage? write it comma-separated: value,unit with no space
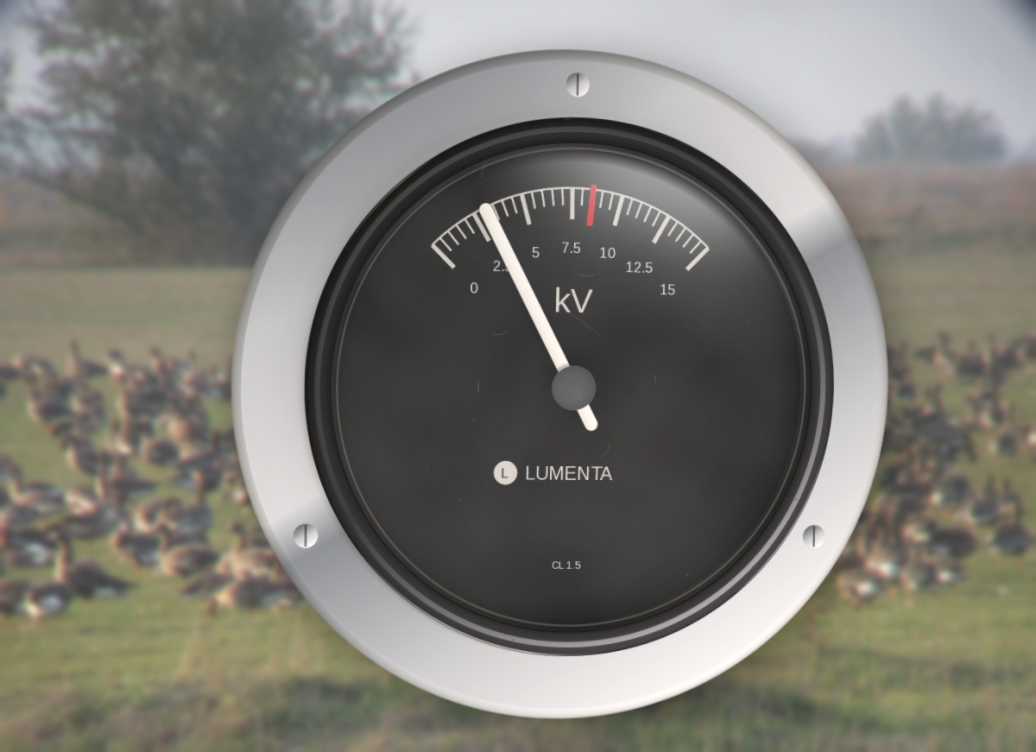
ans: 3,kV
